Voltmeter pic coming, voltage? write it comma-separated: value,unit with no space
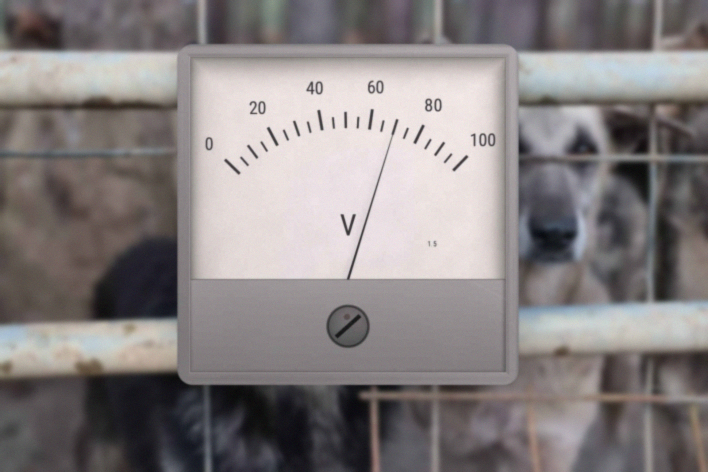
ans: 70,V
